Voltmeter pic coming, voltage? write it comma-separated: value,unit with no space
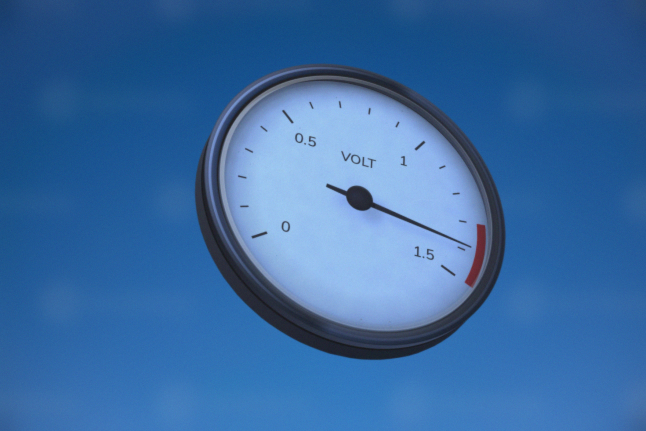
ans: 1.4,V
